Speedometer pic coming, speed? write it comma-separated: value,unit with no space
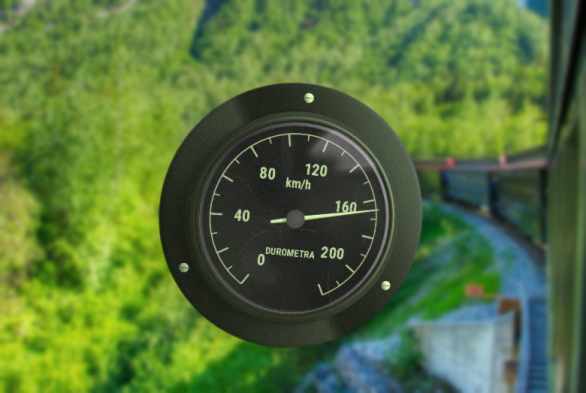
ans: 165,km/h
